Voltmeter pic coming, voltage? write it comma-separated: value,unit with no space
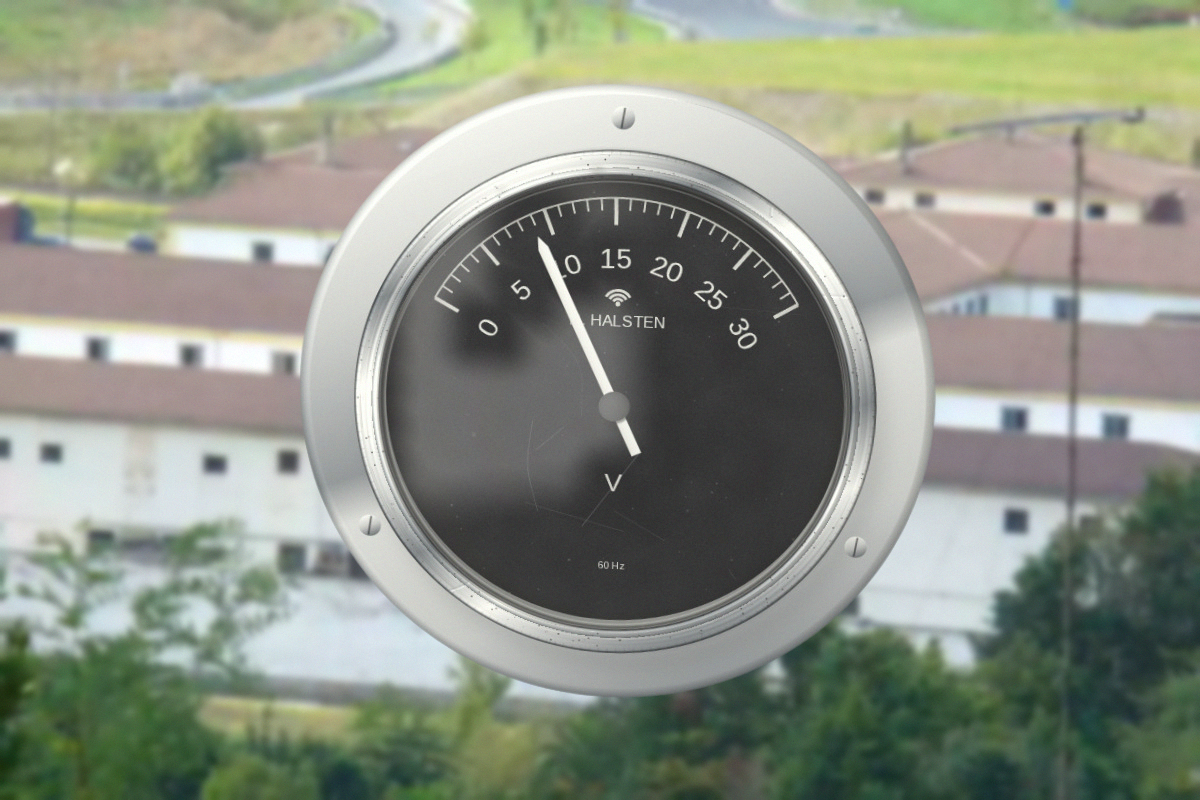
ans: 9,V
